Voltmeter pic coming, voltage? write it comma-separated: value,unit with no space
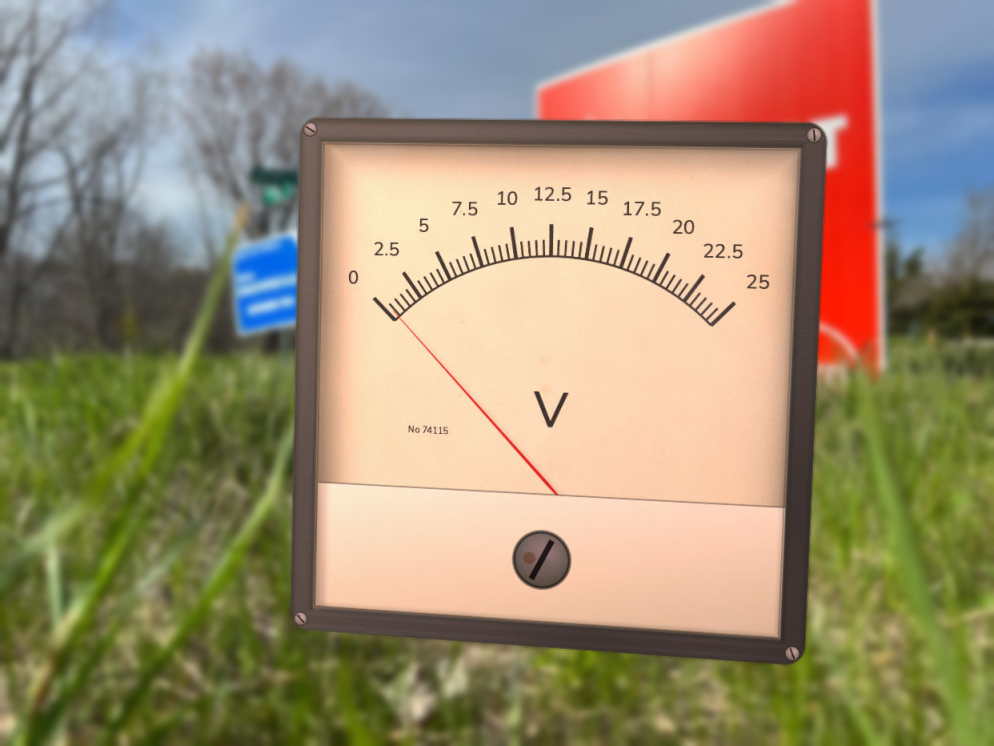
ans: 0.5,V
